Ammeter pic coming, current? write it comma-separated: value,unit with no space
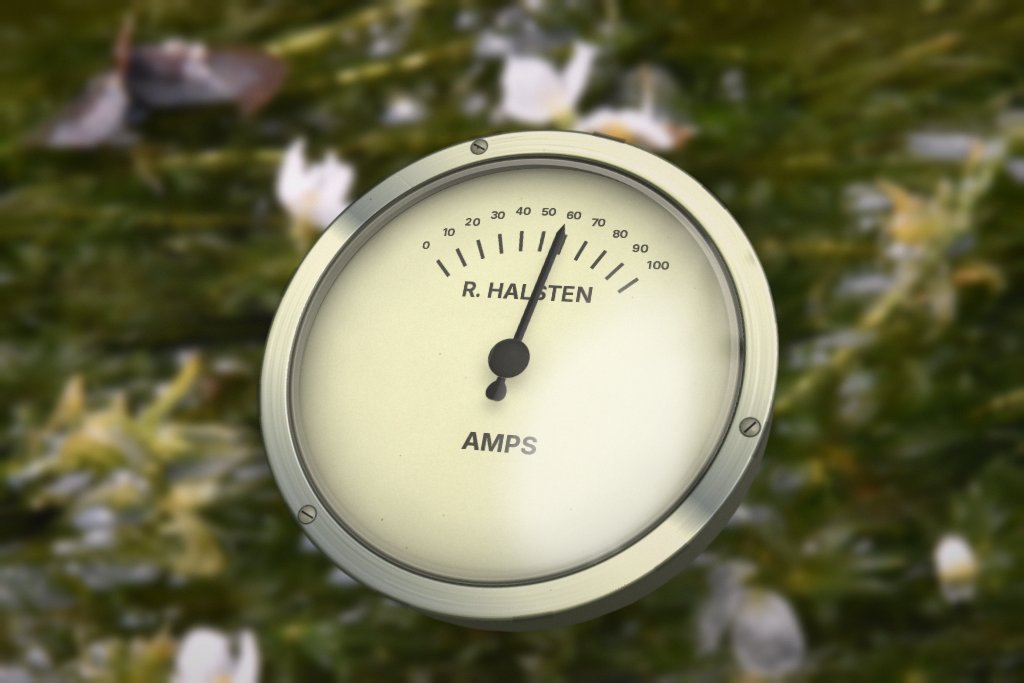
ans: 60,A
